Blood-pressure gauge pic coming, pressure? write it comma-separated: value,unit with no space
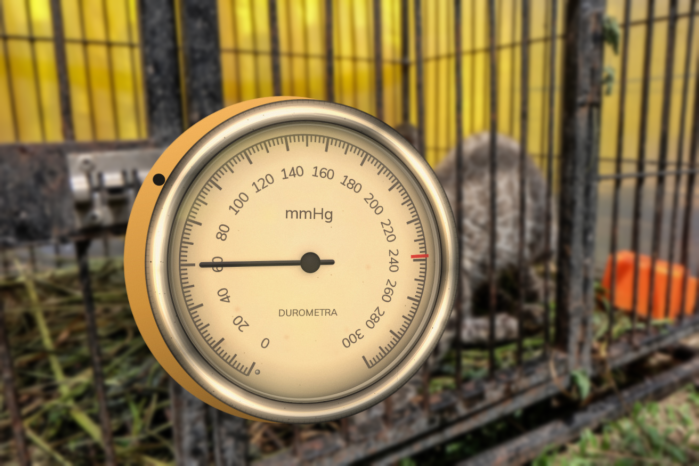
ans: 60,mmHg
